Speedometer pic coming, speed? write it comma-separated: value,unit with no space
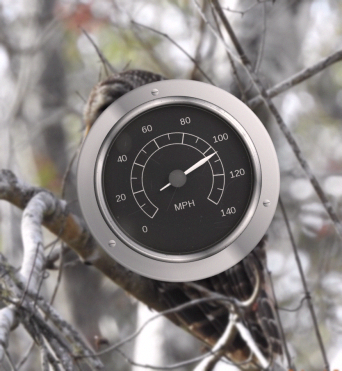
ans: 105,mph
